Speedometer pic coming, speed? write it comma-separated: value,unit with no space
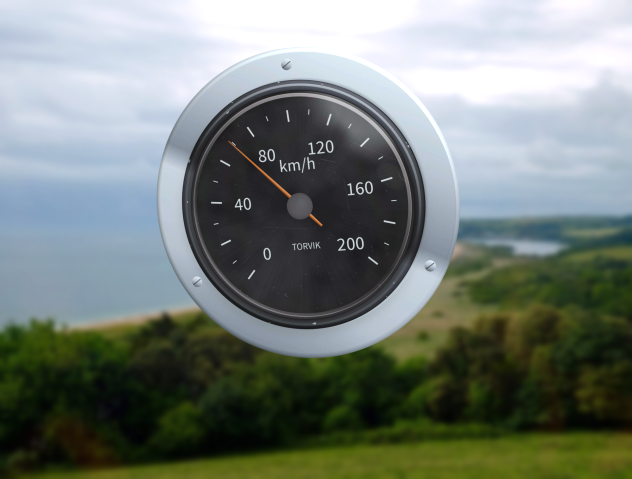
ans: 70,km/h
